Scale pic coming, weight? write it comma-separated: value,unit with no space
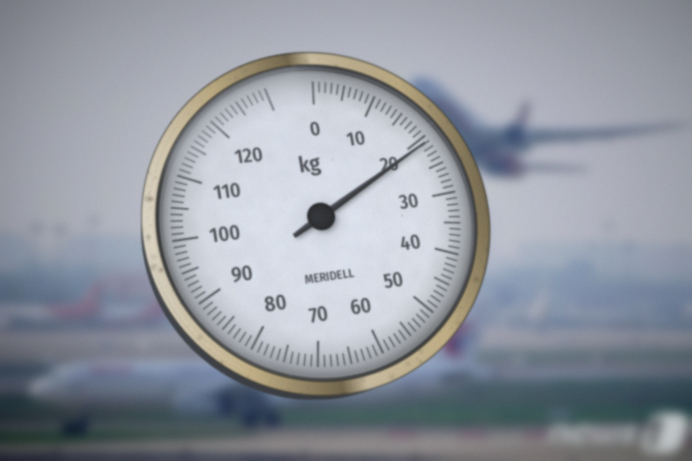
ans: 21,kg
